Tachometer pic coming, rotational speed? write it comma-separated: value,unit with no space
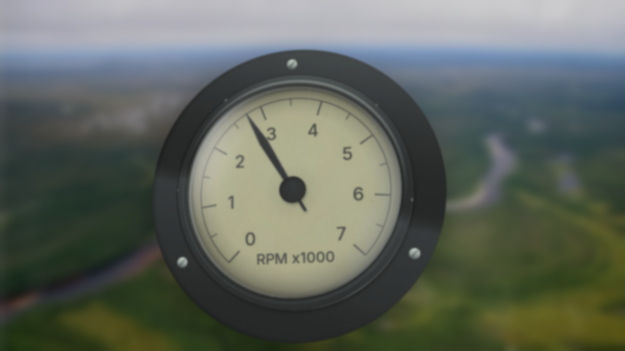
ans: 2750,rpm
